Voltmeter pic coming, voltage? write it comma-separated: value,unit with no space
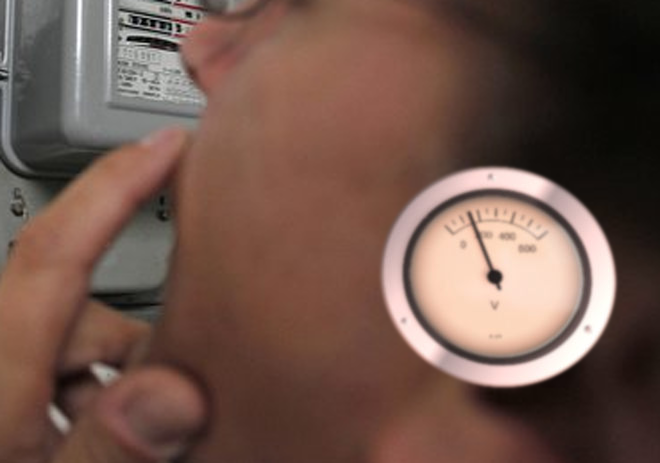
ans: 150,V
